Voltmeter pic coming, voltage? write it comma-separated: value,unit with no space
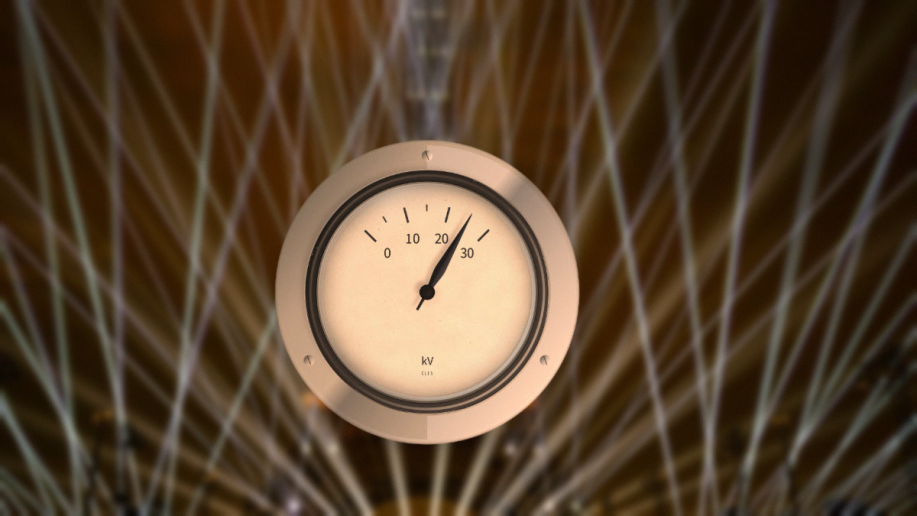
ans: 25,kV
